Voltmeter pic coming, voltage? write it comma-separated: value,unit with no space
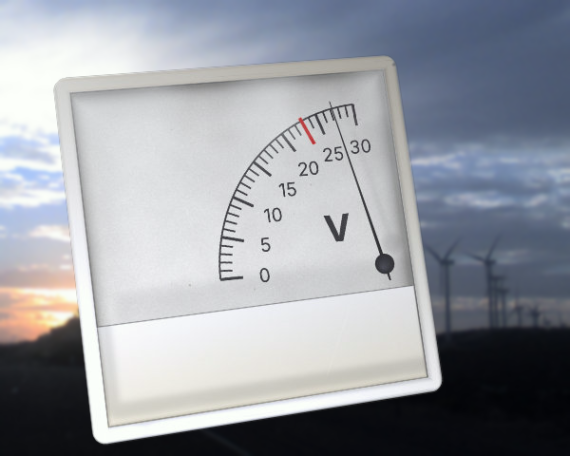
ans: 27,V
